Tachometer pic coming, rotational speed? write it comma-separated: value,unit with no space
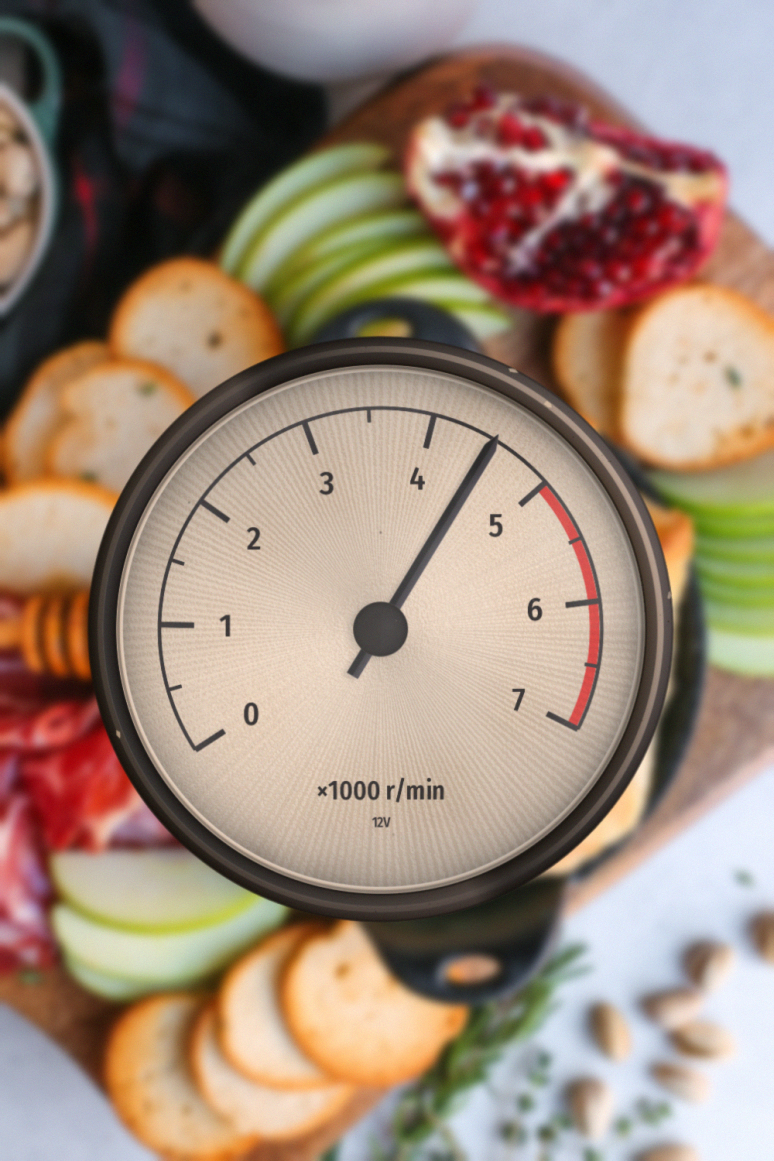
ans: 4500,rpm
